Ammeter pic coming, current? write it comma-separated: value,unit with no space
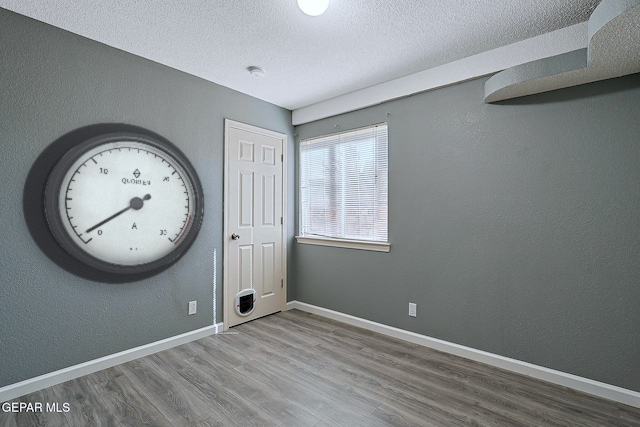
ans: 1,A
